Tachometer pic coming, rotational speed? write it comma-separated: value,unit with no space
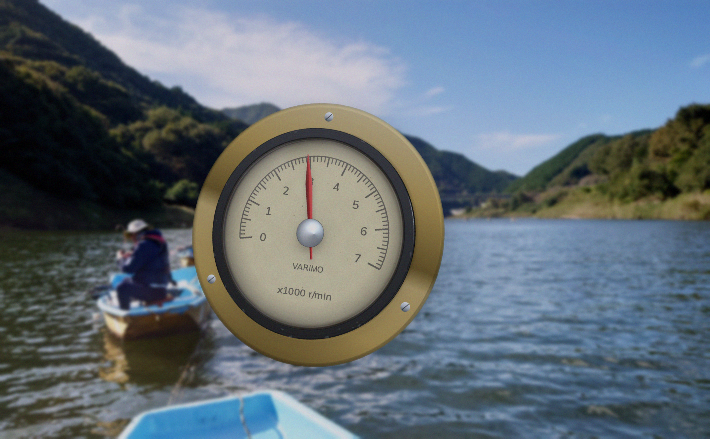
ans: 3000,rpm
